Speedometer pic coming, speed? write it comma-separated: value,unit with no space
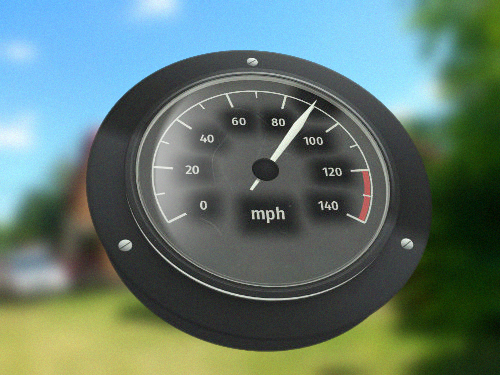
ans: 90,mph
